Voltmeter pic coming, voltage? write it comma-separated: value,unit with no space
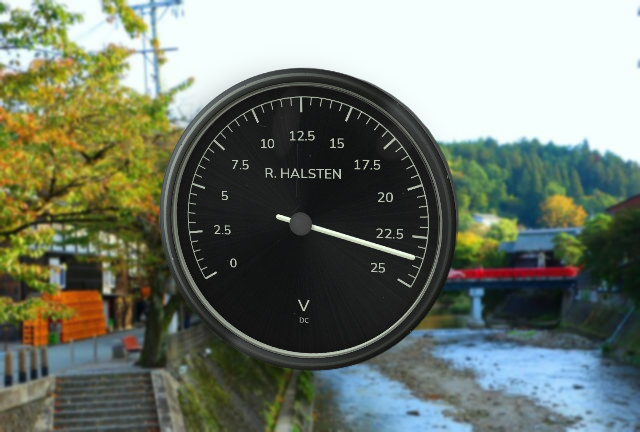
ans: 23.5,V
